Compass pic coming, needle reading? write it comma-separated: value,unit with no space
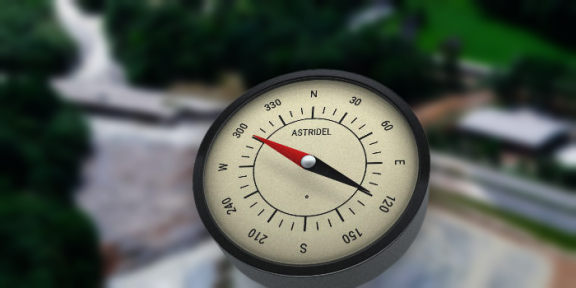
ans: 300,°
